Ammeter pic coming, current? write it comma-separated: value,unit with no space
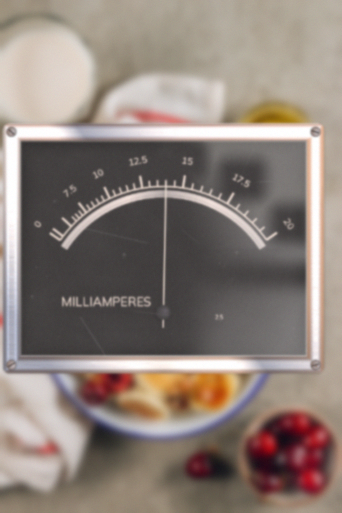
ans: 14,mA
